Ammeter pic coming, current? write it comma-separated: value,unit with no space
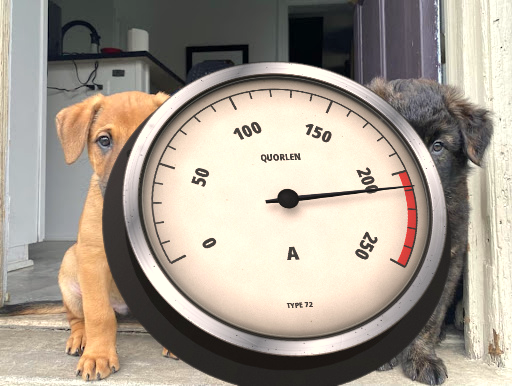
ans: 210,A
